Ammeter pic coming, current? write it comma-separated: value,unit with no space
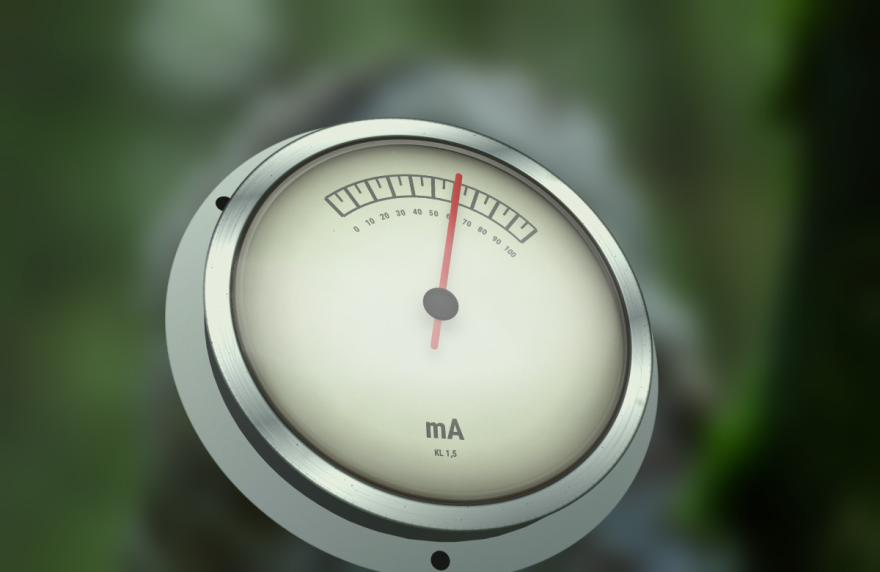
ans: 60,mA
